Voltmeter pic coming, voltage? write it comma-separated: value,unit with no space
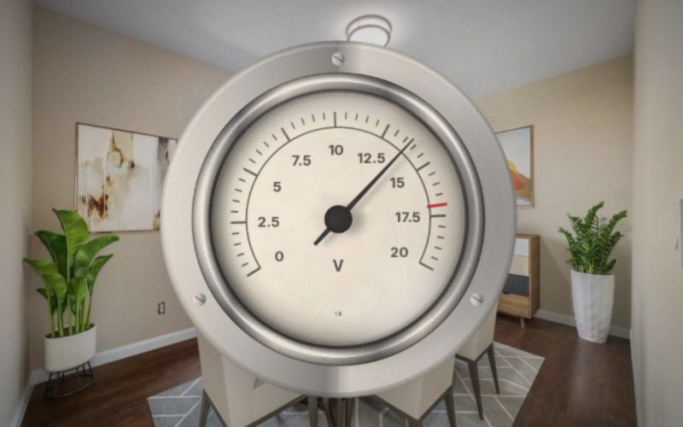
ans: 13.75,V
